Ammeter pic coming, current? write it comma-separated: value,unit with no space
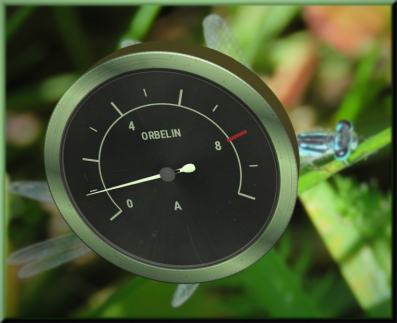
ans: 1,A
